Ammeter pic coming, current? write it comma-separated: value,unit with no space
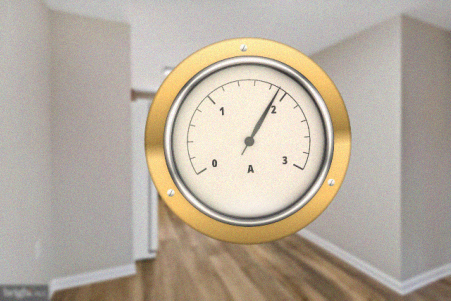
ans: 1.9,A
